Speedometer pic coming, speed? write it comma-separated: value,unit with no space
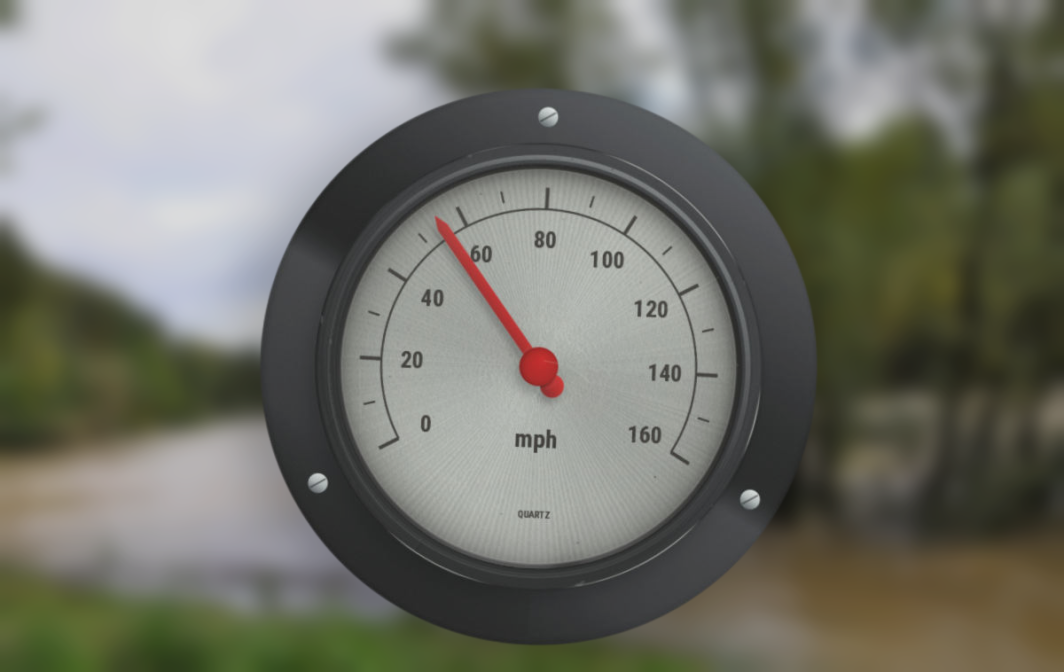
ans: 55,mph
